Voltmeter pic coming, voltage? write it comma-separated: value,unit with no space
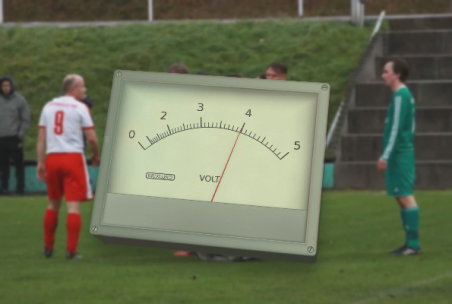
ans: 4,V
